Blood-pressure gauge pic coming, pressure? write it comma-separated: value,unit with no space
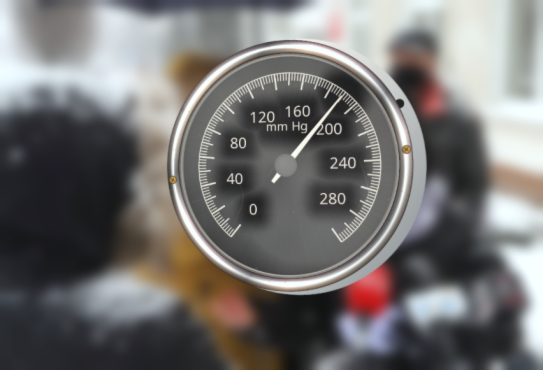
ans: 190,mmHg
